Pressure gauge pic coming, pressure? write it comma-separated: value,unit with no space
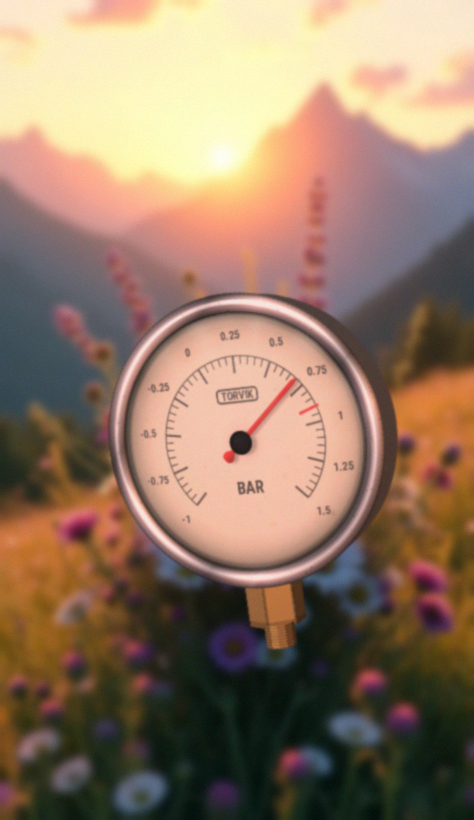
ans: 0.7,bar
